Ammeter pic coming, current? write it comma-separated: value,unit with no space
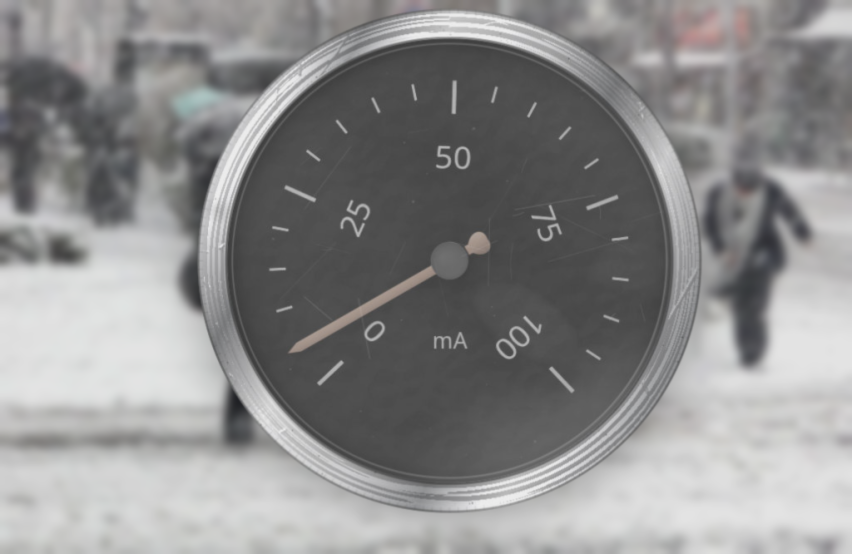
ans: 5,mA
